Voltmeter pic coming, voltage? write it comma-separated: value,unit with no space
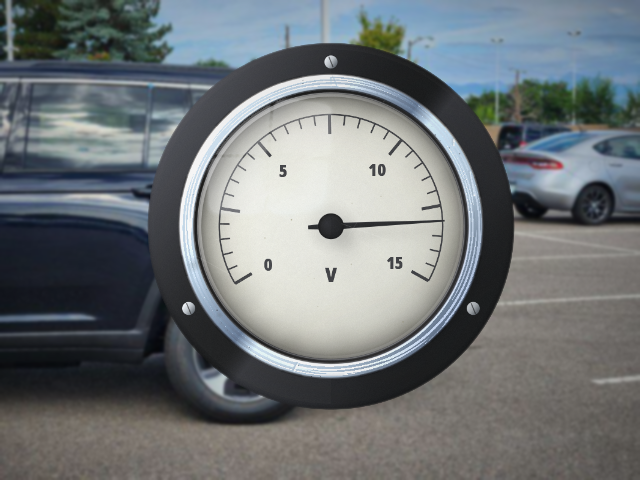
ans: 13,V
